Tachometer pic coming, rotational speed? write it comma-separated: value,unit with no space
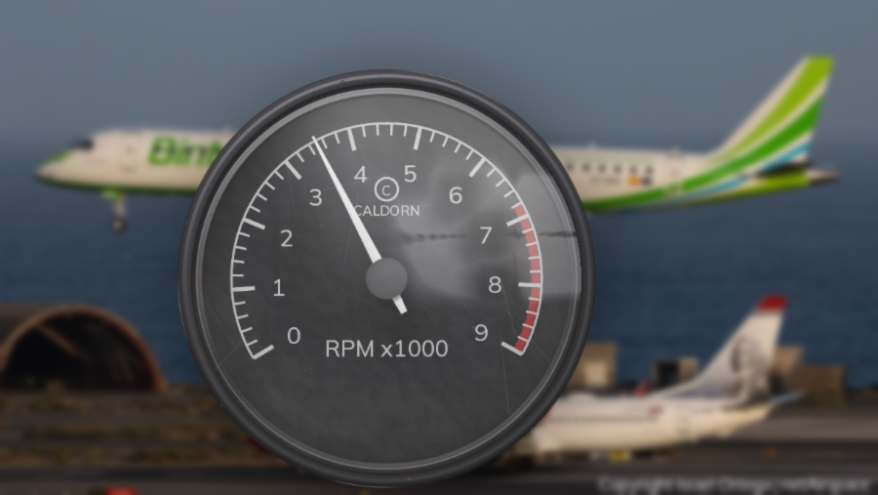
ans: 3500,rpm
